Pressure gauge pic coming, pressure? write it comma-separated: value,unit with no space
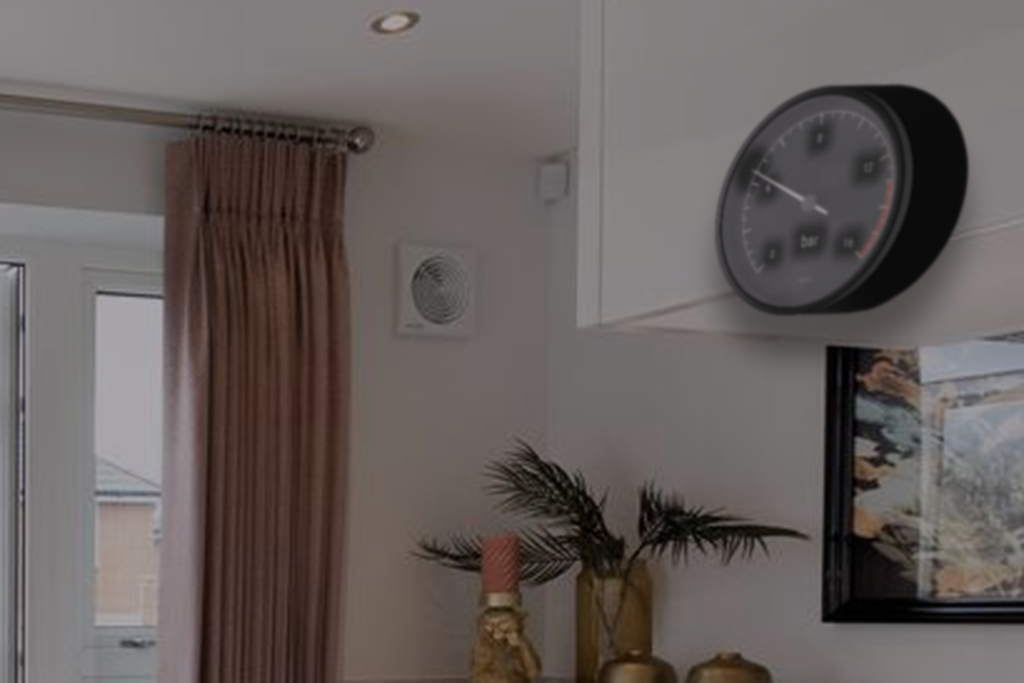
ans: 4.5,bar
